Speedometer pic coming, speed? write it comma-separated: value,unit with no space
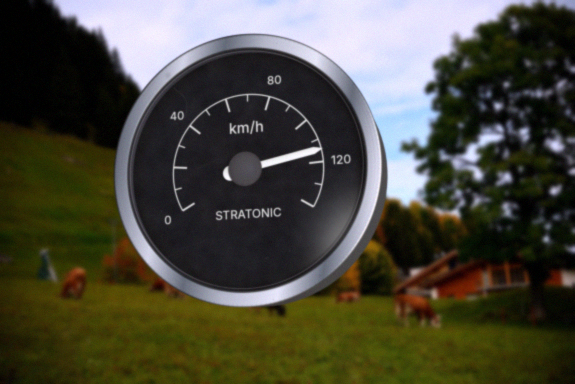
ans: 115,km/h
